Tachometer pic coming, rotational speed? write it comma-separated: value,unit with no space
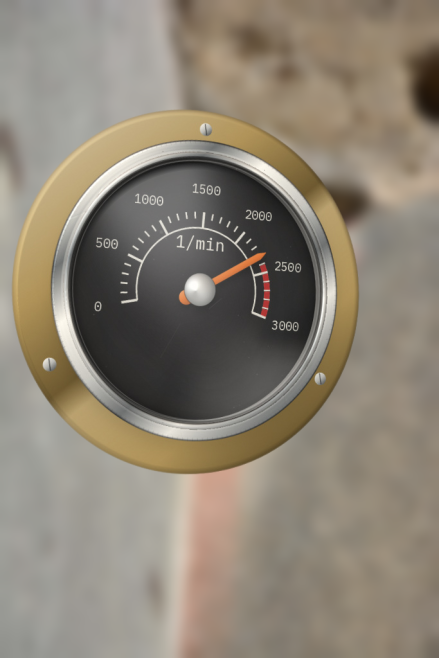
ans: 2300,rpm
